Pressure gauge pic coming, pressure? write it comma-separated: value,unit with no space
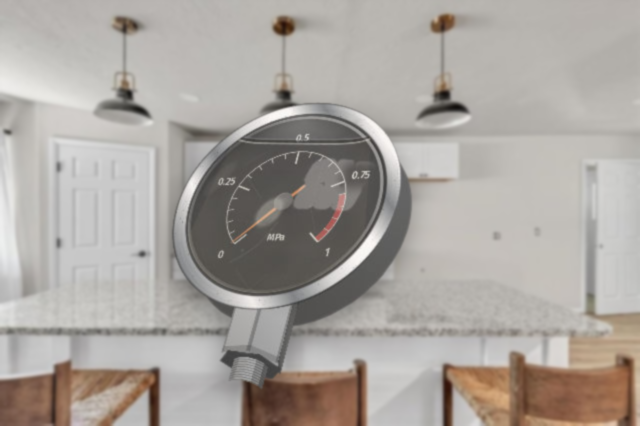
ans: 0,MPa
